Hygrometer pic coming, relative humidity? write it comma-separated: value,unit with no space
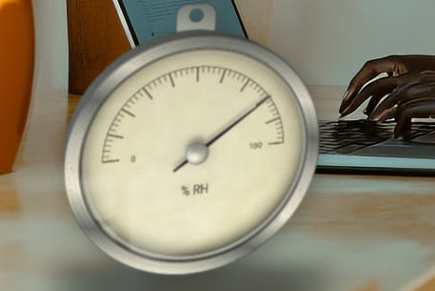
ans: 80,%
